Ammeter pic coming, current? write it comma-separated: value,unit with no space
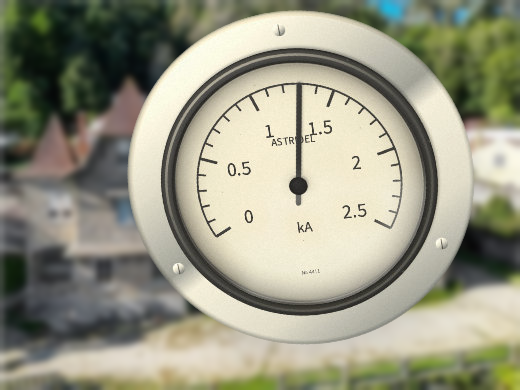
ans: 1.3,kA
